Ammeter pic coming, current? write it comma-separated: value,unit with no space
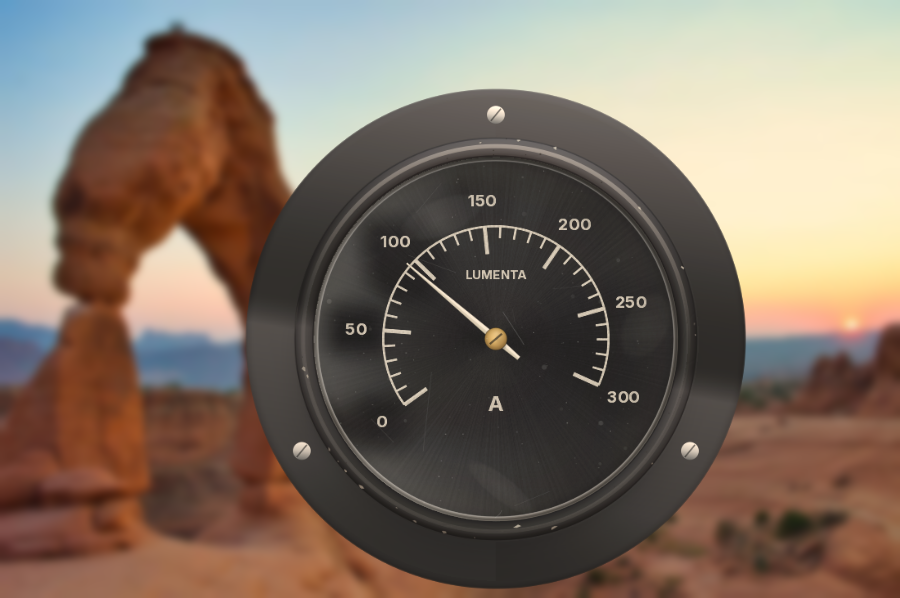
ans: 95,A
